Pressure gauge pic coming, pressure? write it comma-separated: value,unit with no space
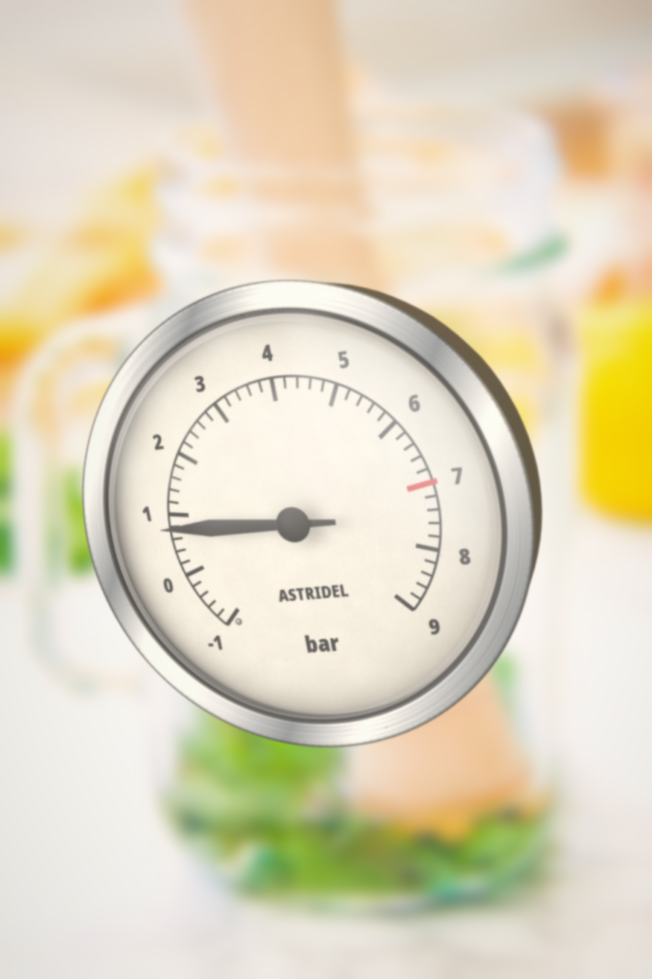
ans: 0.8,bar
